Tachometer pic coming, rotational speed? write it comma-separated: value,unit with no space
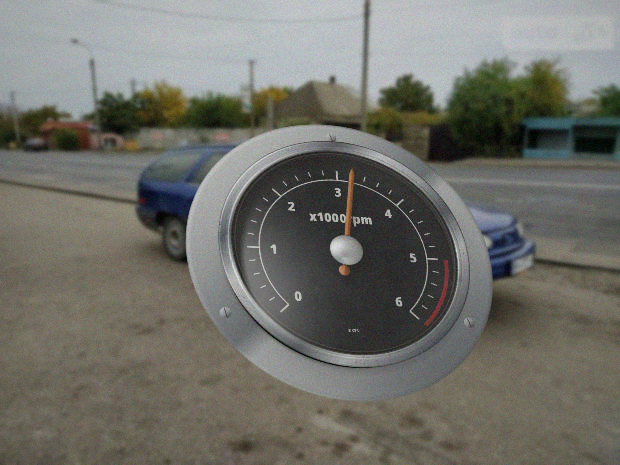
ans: 3200,rpm
